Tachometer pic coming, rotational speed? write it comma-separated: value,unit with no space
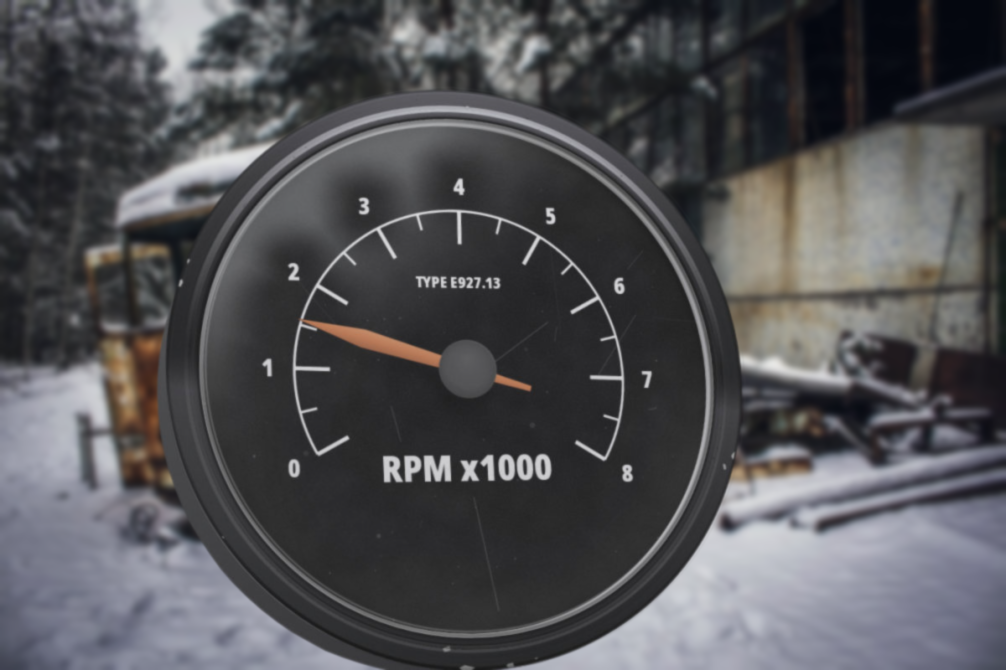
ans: 1500,rpm
